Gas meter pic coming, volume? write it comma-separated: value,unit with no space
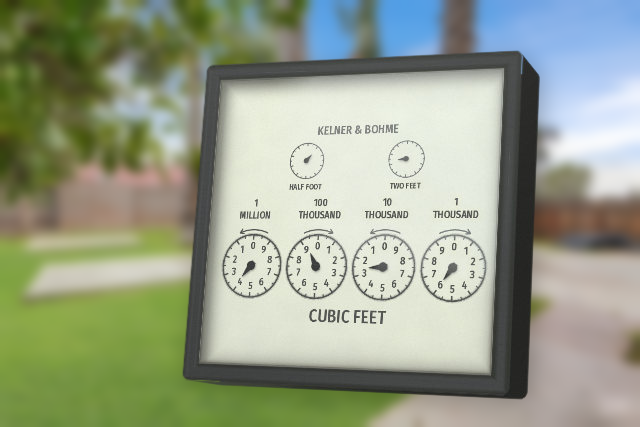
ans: 392600,ft³
